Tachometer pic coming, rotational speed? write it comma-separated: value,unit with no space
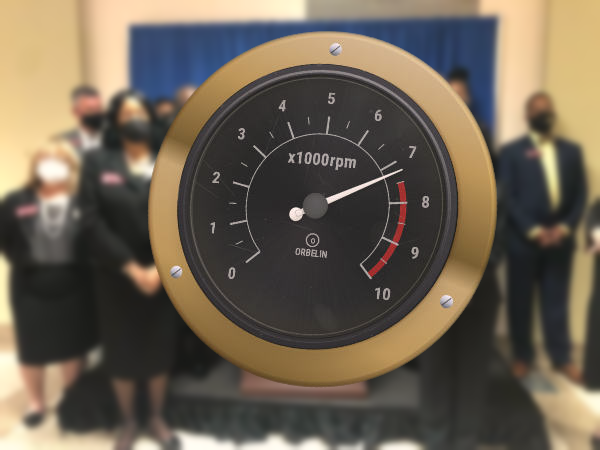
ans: 7250,rpm
